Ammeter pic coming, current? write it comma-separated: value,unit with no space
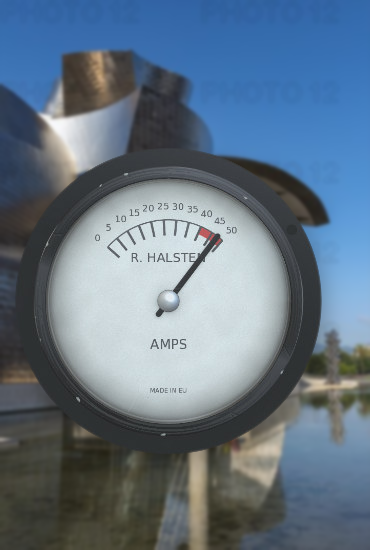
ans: 47.5,A
